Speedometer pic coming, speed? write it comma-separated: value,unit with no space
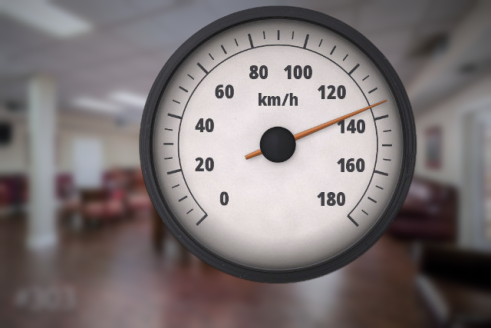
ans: 135,km/h
